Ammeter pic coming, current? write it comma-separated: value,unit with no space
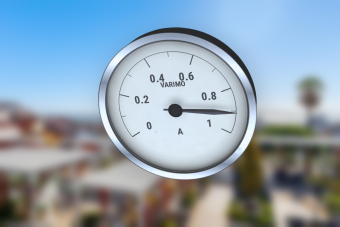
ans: 0.9,A
